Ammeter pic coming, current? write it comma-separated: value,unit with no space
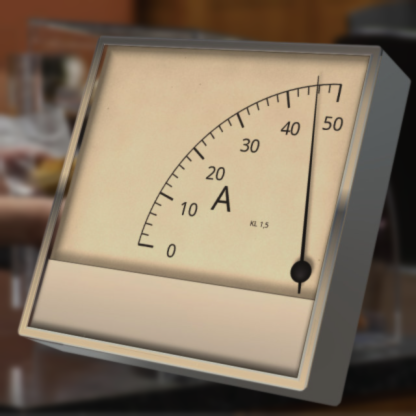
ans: 46,A
